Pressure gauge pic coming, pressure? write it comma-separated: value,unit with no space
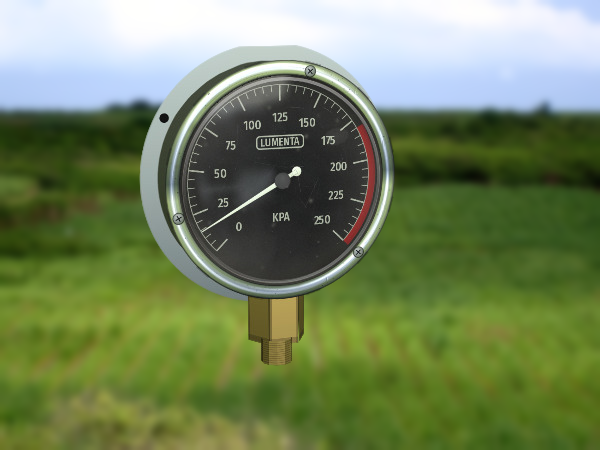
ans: 15,kPa
